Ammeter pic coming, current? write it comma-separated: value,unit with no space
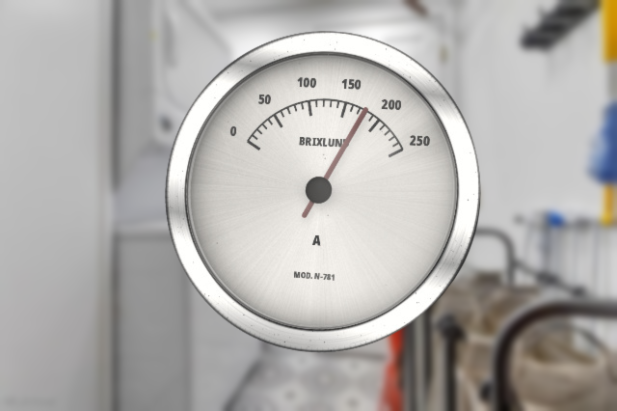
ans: 180,A
